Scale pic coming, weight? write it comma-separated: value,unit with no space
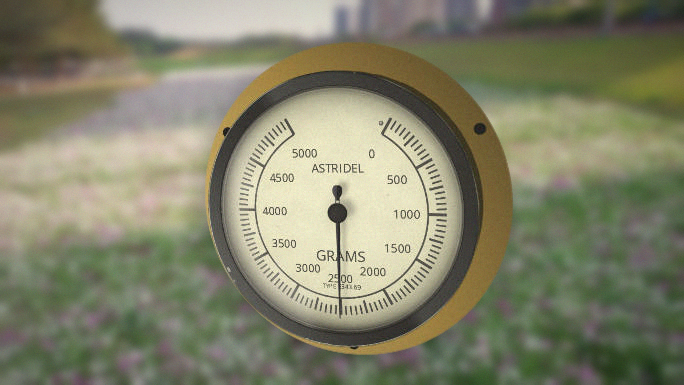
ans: 2500,g
